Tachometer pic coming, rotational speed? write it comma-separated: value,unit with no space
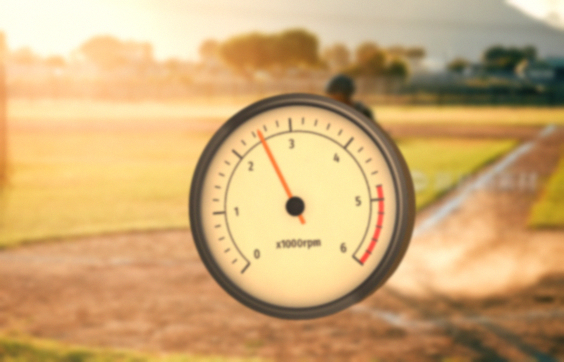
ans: 2500,rpm
